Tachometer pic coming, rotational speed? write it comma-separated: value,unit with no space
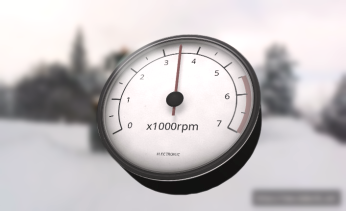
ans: 3500,rpm
